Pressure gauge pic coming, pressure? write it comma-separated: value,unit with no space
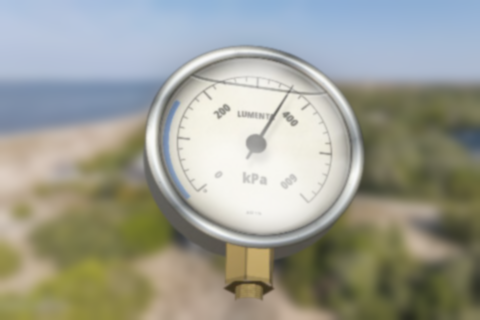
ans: 360,kPa
